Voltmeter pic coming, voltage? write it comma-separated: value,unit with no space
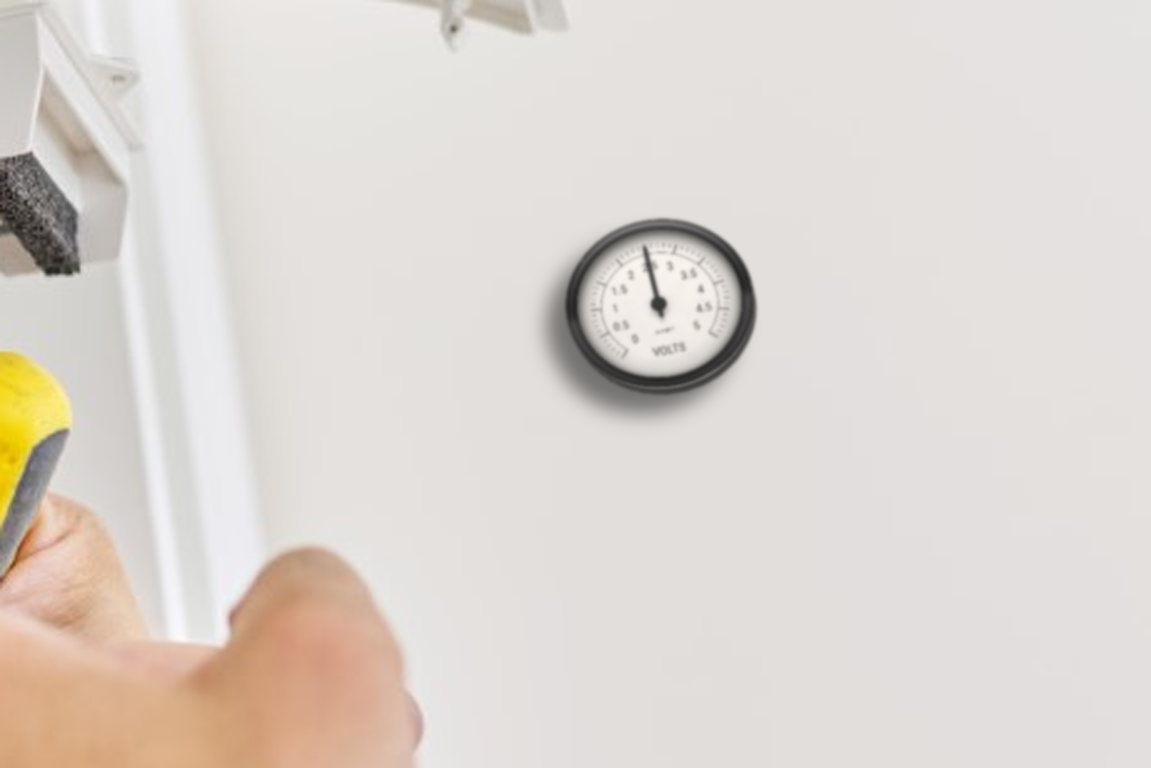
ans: 2.5,V
